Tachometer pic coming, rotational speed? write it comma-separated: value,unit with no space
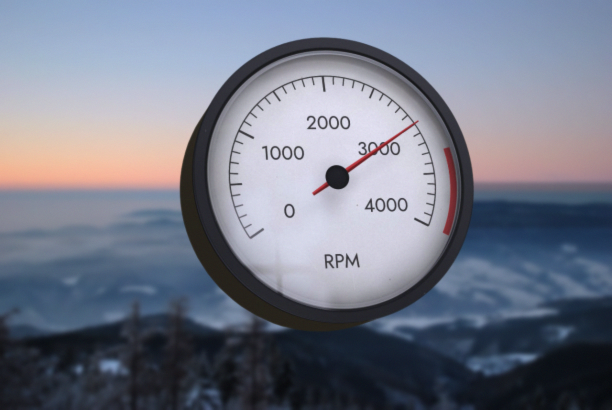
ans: 3000,rpm
